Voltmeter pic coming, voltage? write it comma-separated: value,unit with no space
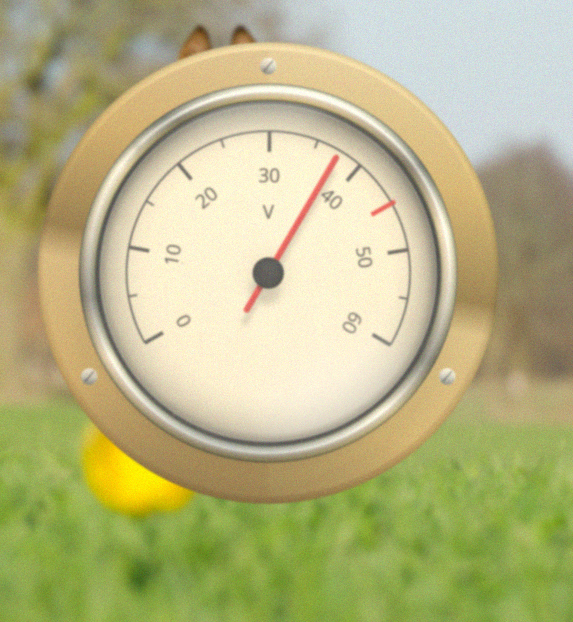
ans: 37.5,V
